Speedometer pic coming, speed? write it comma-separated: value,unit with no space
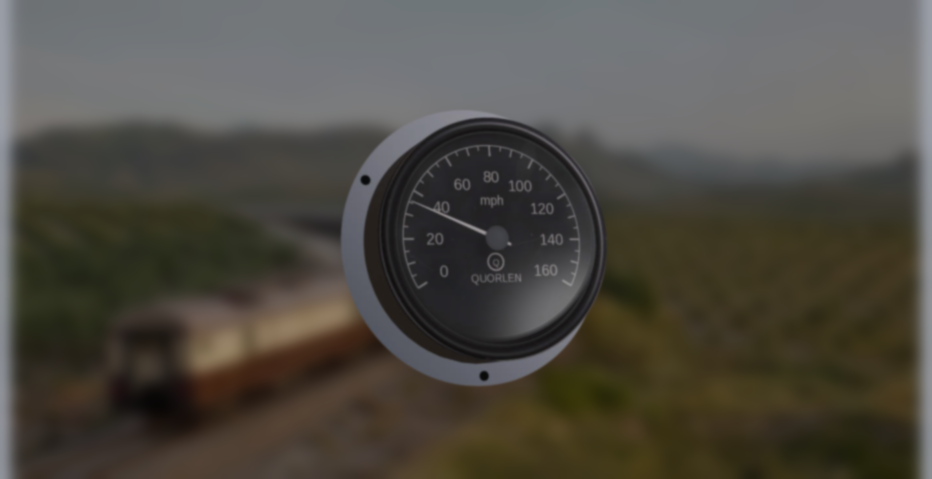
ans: 35,mph
